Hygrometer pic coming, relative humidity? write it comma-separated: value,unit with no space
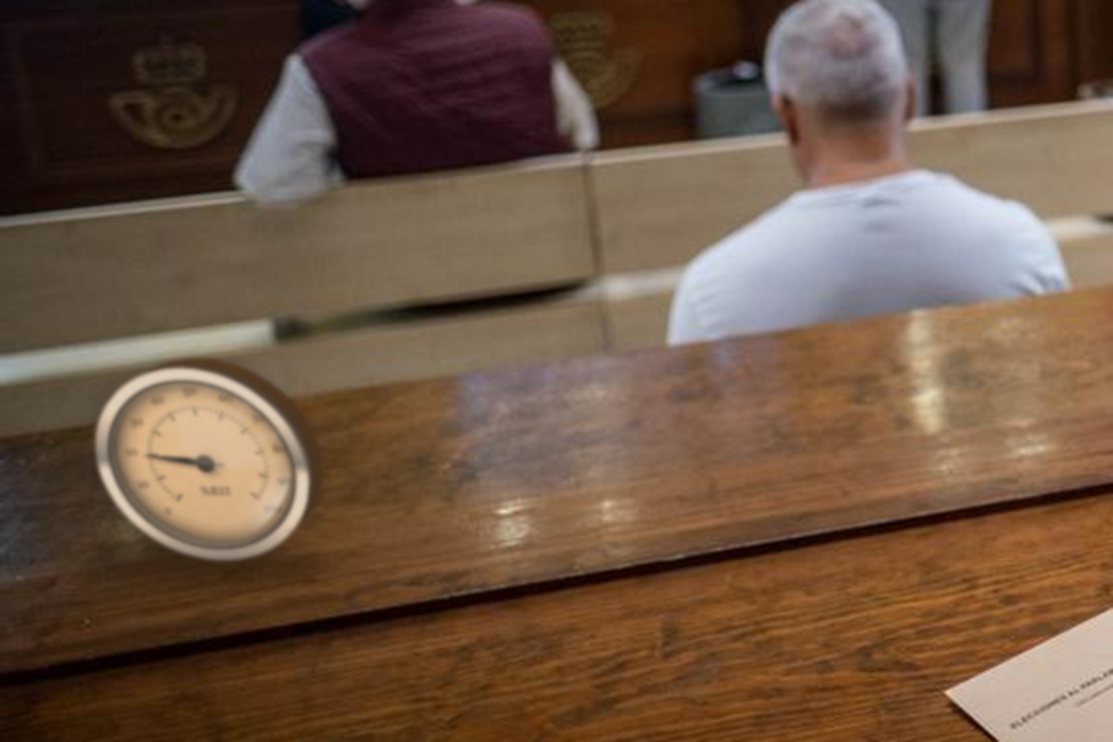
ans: 20,%
